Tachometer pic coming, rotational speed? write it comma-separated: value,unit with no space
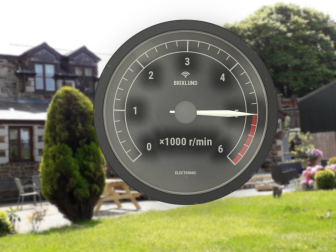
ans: 5000,rpm
